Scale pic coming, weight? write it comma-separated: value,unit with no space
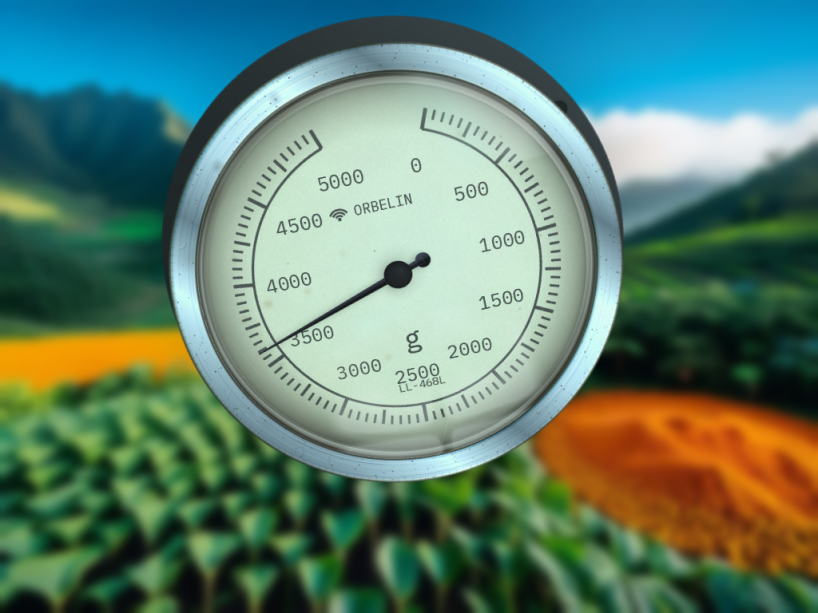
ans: 3600,g
